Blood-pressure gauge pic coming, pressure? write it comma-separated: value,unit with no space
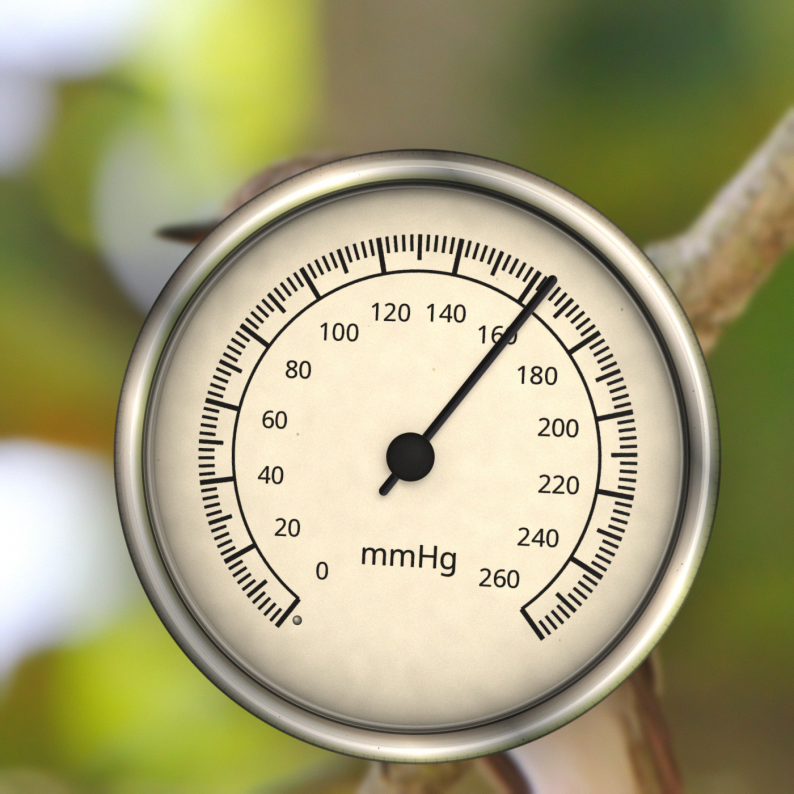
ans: 164,mmHg
